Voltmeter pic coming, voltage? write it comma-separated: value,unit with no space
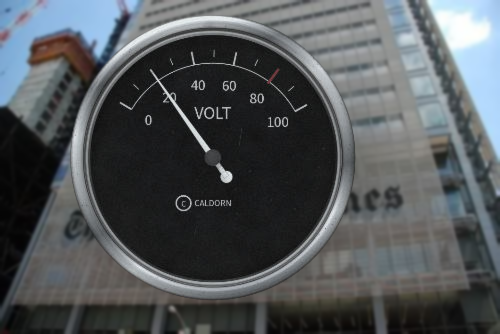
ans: 20,V
